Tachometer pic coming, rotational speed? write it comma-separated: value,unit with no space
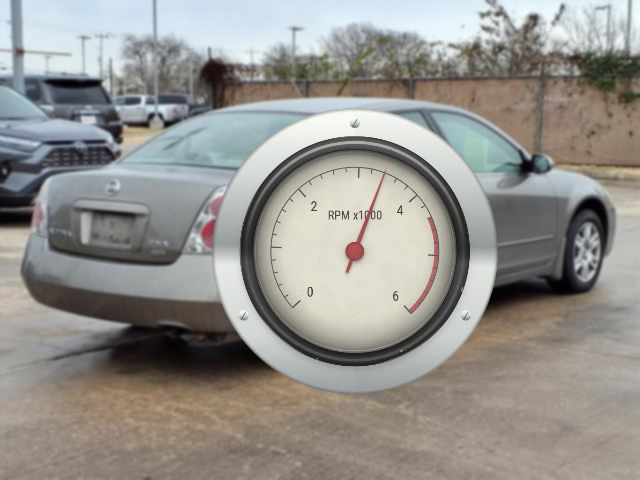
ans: 3400,rpm
